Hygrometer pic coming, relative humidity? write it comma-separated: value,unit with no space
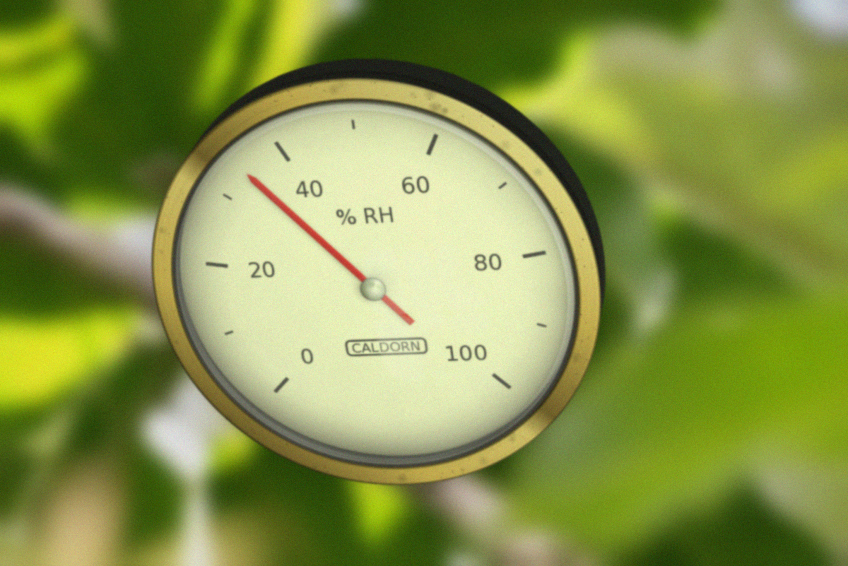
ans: 35,%
